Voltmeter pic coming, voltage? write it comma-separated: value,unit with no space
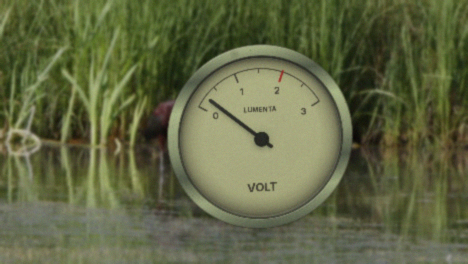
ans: 0.25,V
